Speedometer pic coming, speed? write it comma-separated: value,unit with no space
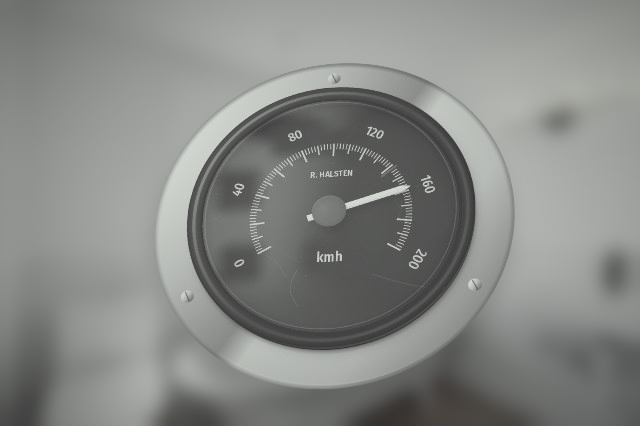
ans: 160,km/h
